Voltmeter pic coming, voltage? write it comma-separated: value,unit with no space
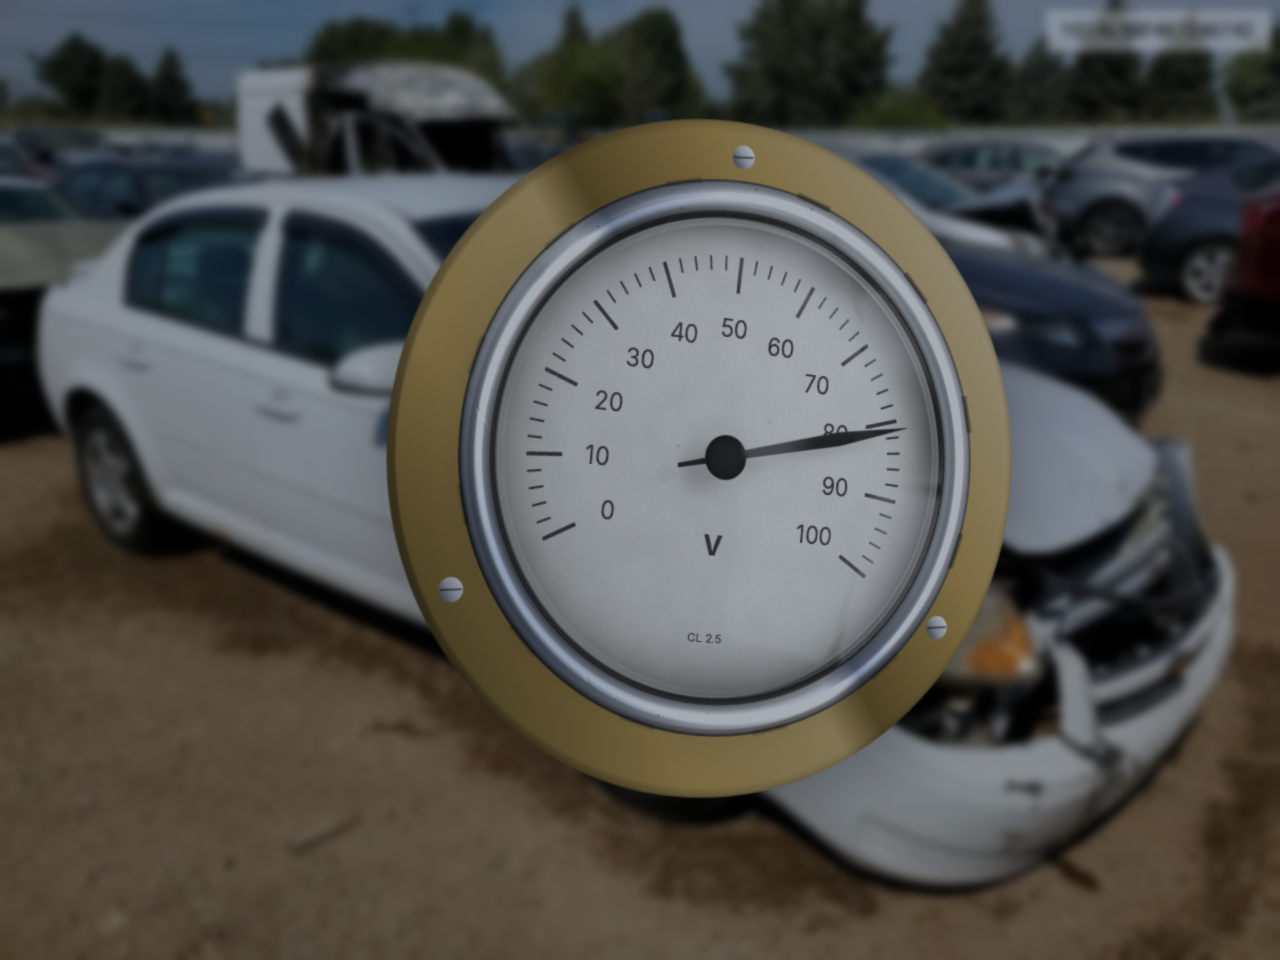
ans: 81,V
